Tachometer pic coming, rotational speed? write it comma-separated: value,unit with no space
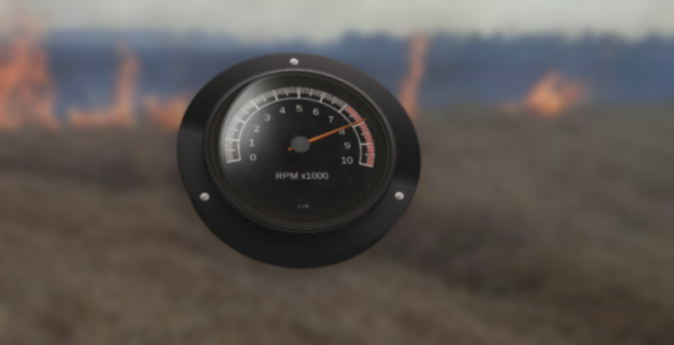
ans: 8000,rpm
